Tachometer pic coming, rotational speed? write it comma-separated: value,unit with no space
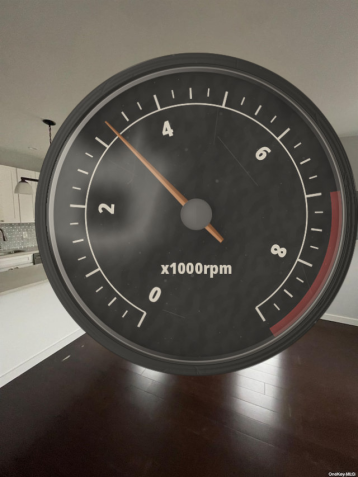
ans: 3250,rpm
